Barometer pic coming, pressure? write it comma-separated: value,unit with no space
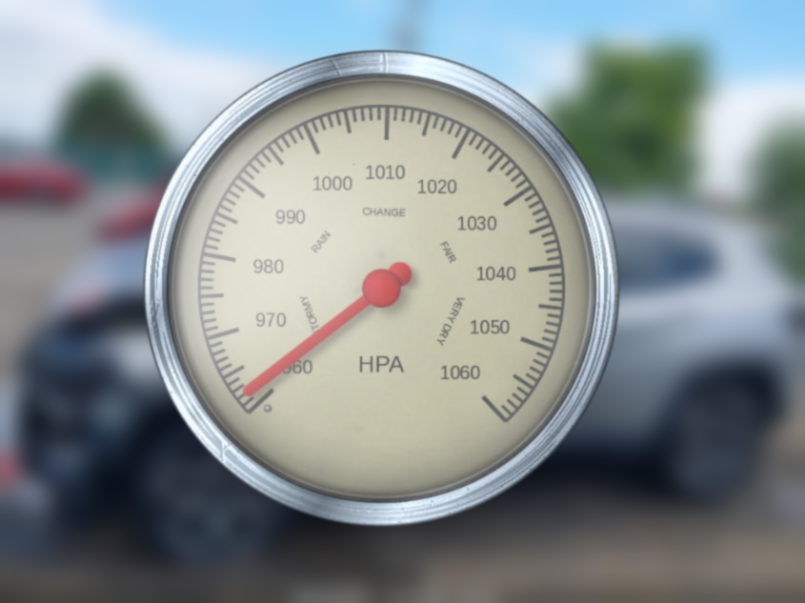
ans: 962,hPa
